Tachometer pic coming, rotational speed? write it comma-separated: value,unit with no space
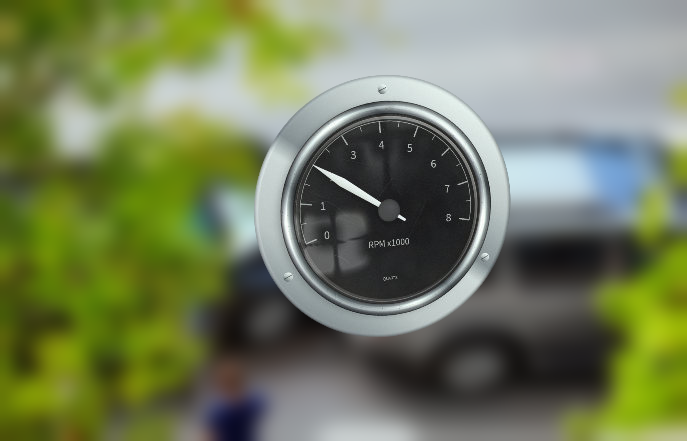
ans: 2000,rpm
